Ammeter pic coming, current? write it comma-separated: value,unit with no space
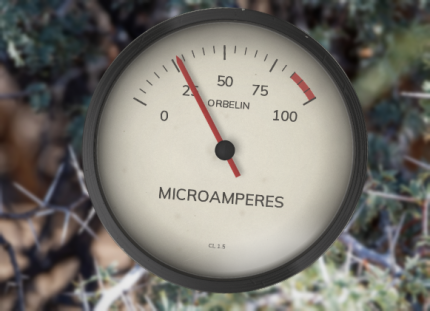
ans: 27.5,µA
